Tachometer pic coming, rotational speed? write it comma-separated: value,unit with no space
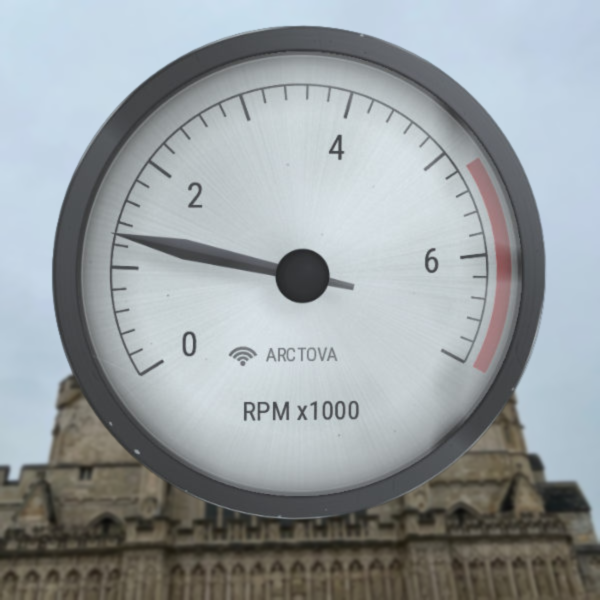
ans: 1300,rpm
